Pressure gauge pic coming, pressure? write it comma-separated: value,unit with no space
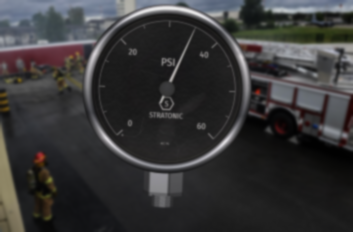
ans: 35,psi
